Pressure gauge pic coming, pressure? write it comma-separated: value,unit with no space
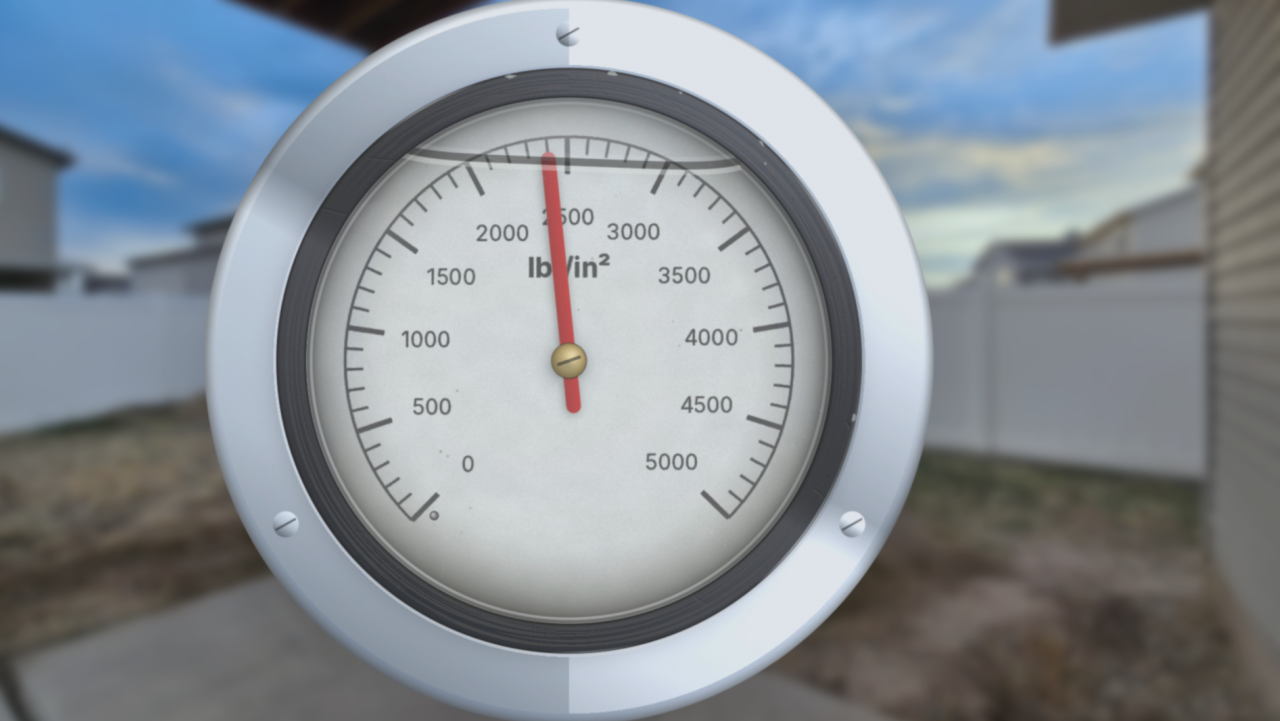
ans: 2400,psi
